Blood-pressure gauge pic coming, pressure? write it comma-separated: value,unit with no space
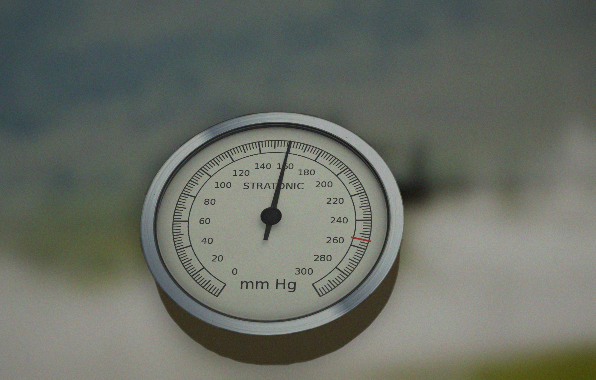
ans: 160,mmHg
